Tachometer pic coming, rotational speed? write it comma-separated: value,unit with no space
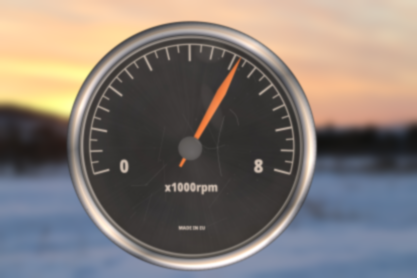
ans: 5125,rpm
